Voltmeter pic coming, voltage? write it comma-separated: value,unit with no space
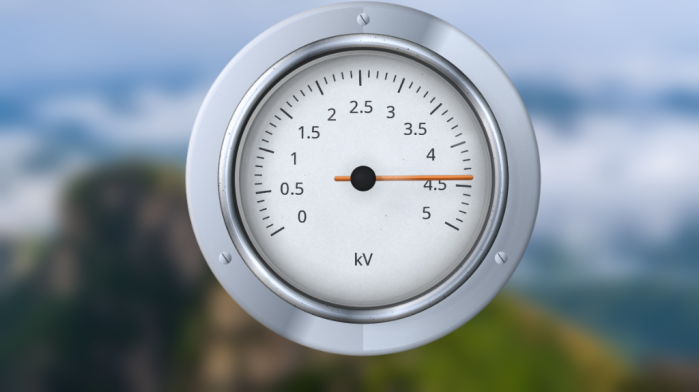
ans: 4.4,kV
